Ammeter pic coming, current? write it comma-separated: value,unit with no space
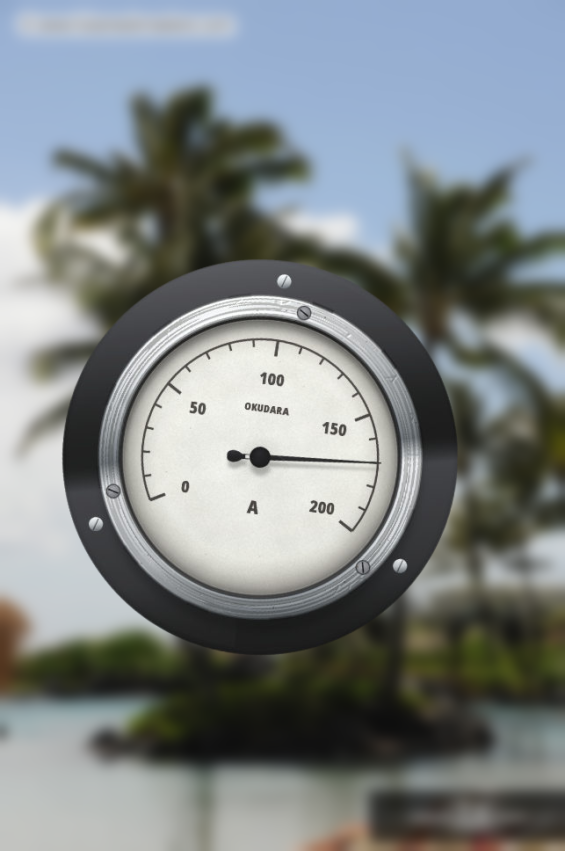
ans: 170,A
